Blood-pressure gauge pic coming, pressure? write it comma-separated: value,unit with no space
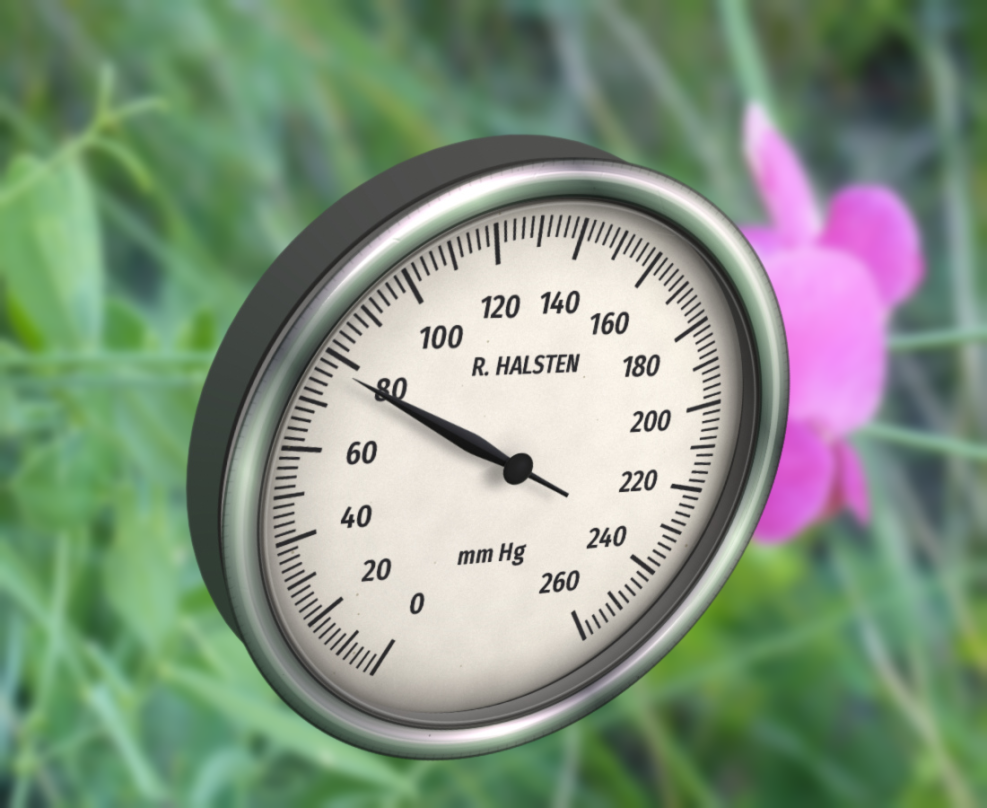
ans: 78,mmHg
